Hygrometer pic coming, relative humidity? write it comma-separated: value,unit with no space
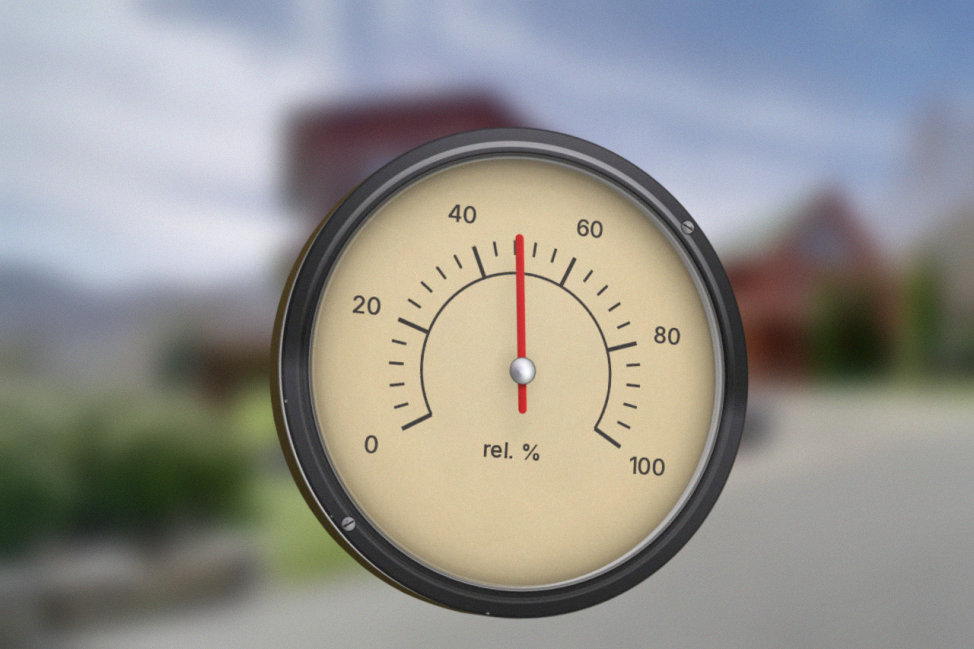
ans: 48,%
